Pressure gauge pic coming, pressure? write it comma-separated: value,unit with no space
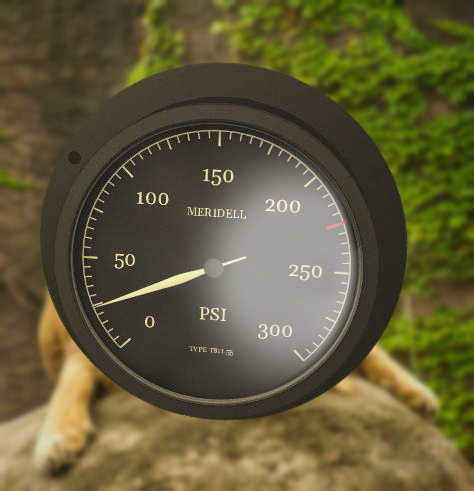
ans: 25,psi
